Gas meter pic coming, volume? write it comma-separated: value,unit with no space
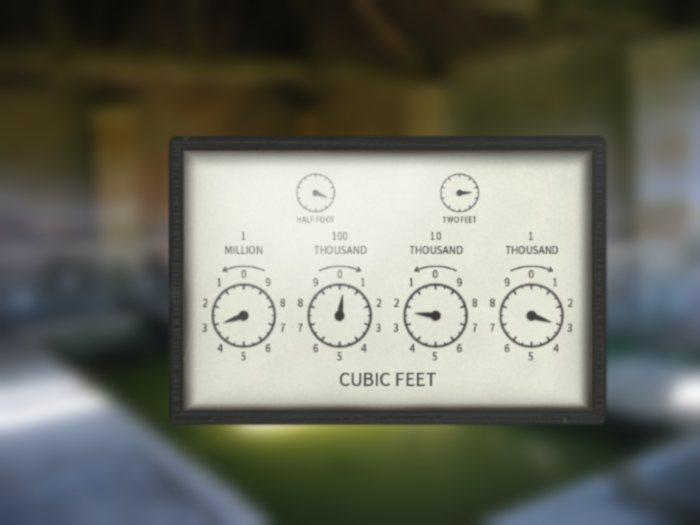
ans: 302300,ft³
